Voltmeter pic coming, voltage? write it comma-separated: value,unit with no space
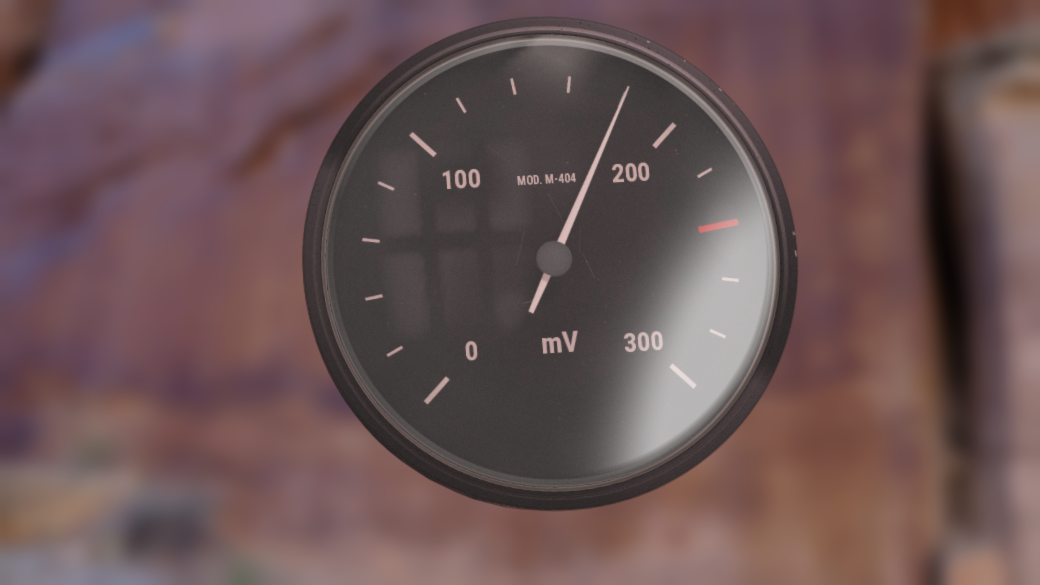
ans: 180,mV
